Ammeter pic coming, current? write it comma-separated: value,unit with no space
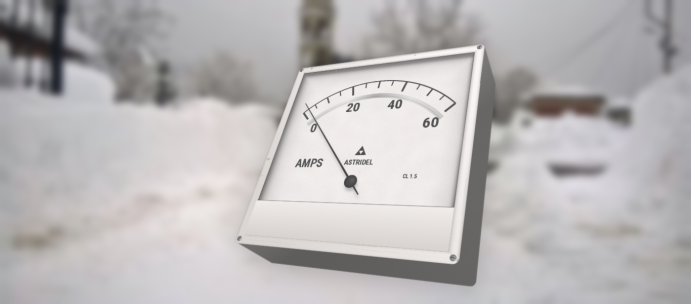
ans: 2.5,A
